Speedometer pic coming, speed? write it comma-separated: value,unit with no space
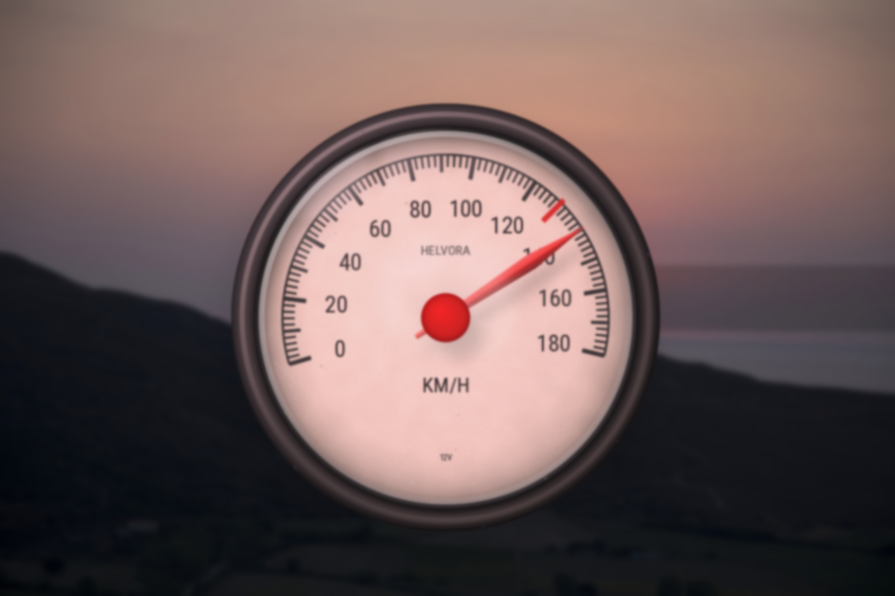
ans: 140,km/h
